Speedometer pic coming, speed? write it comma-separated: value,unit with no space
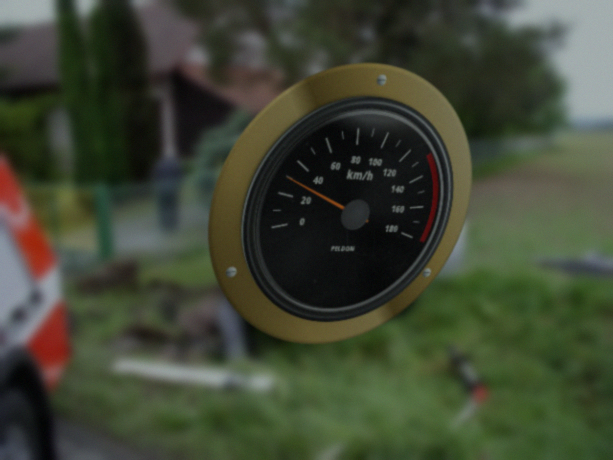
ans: 30,km/h
